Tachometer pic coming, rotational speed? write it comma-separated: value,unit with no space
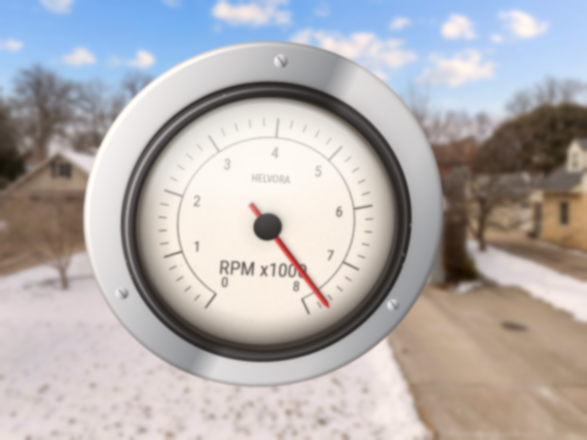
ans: 7700,rpm
